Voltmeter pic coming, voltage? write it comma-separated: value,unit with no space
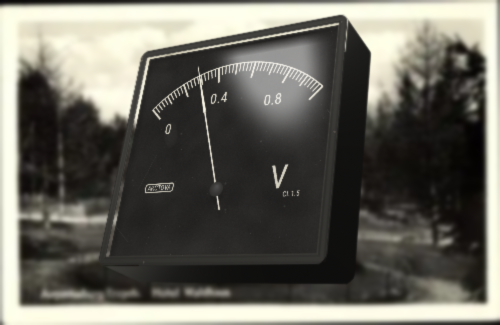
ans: 0.3,V
